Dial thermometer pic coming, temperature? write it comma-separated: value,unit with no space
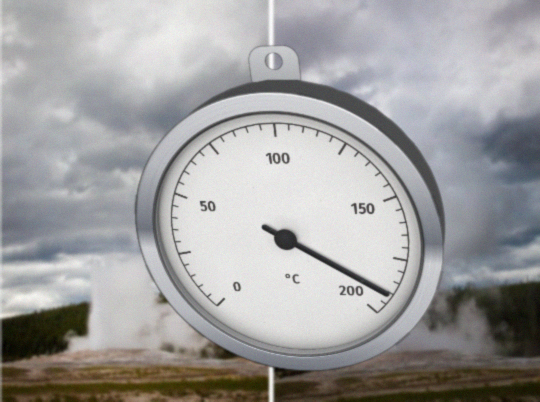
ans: 190,°C
